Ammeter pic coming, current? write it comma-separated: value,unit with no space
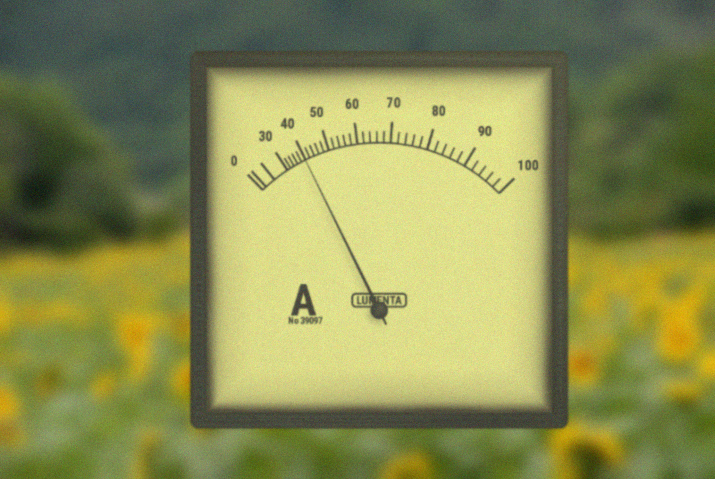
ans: 40,A
